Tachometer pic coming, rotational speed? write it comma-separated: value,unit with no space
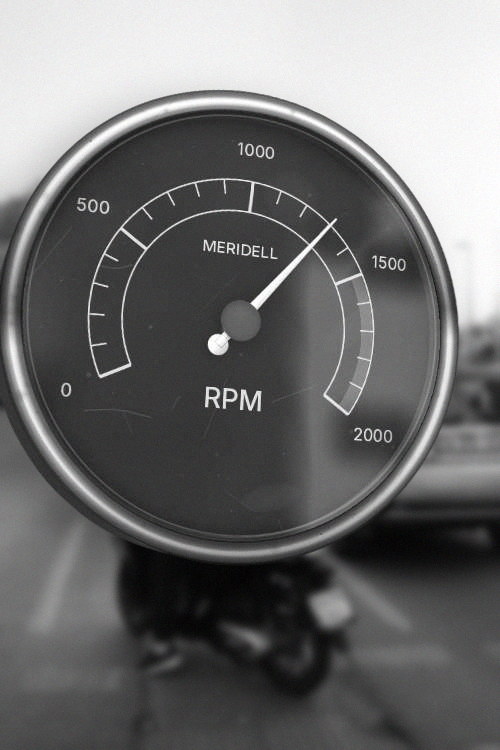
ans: 1300,rpm
